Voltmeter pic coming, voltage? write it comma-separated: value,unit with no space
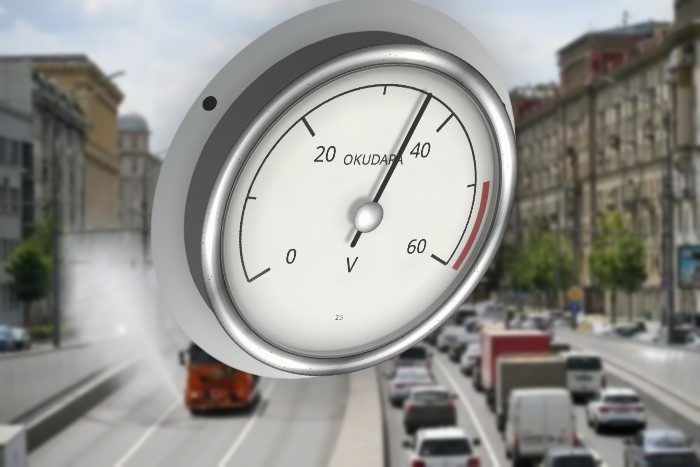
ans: 35,V
